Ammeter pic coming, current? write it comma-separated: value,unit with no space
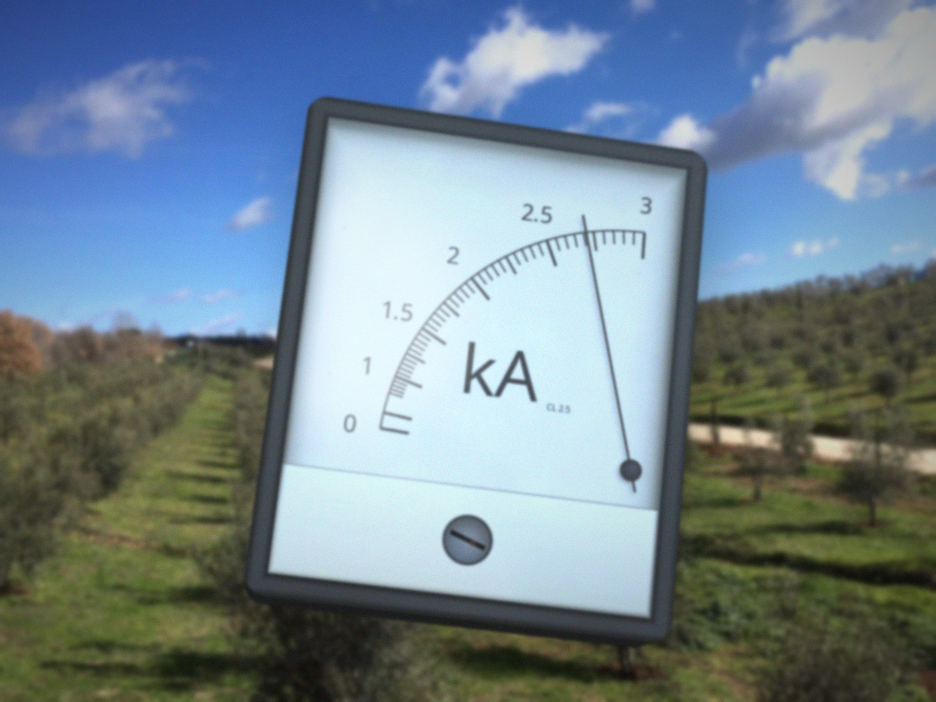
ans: 2.7,kA
